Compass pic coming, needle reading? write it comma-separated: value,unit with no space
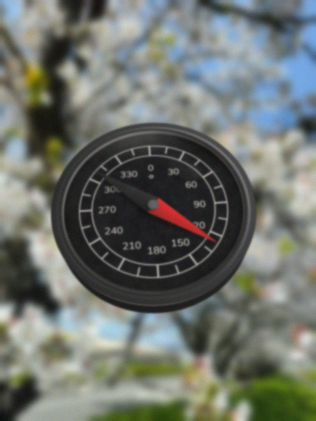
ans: 127.5,°
